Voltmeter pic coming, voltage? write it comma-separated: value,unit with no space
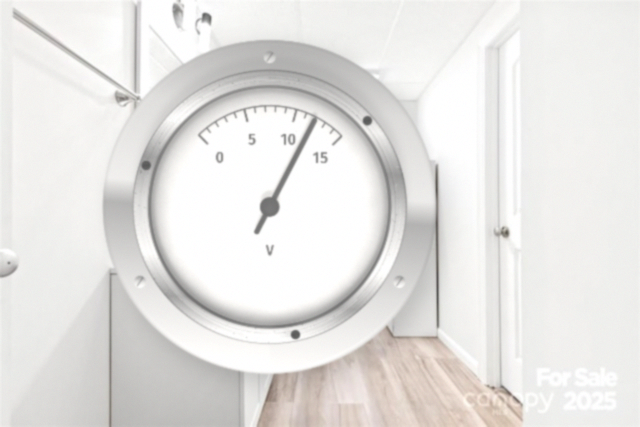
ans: 12,V
